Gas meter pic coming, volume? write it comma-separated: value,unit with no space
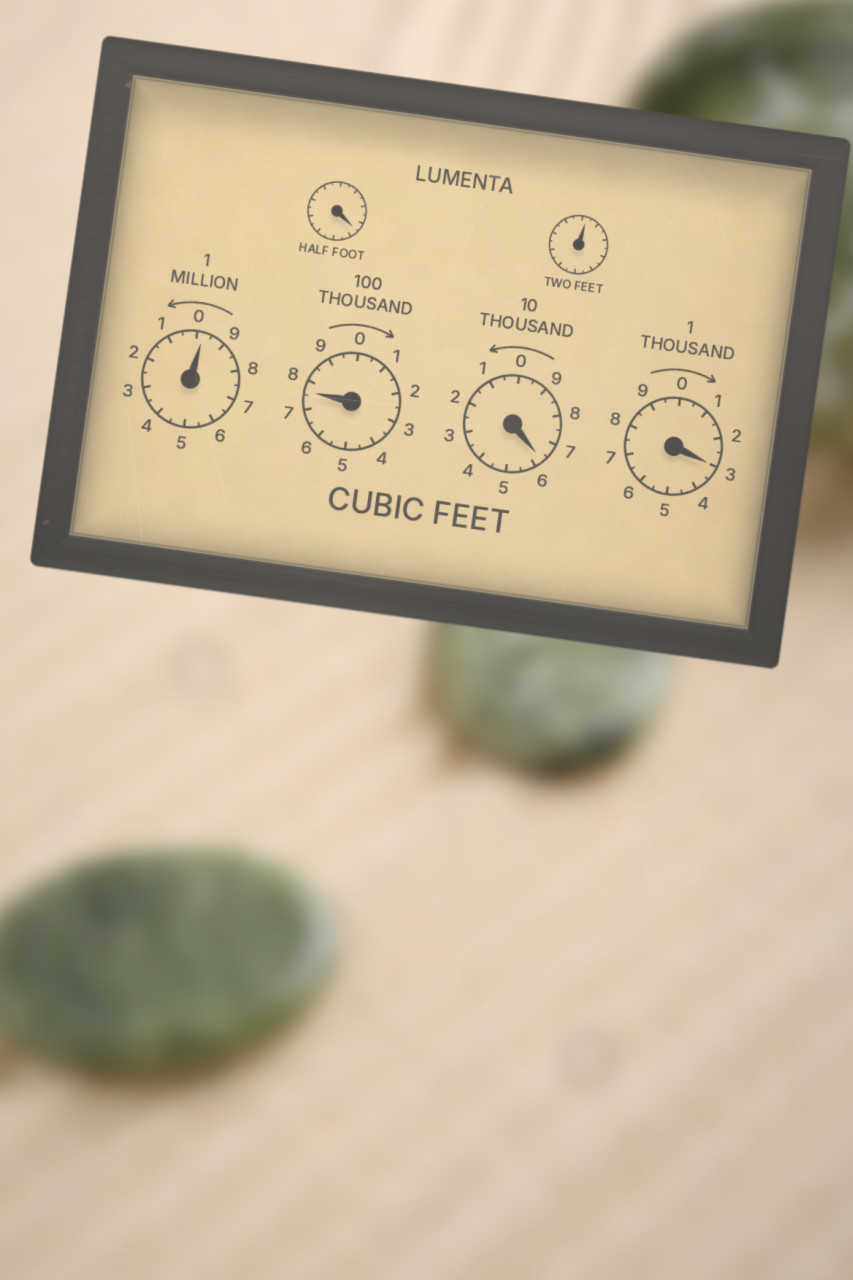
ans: 976300,ft³
